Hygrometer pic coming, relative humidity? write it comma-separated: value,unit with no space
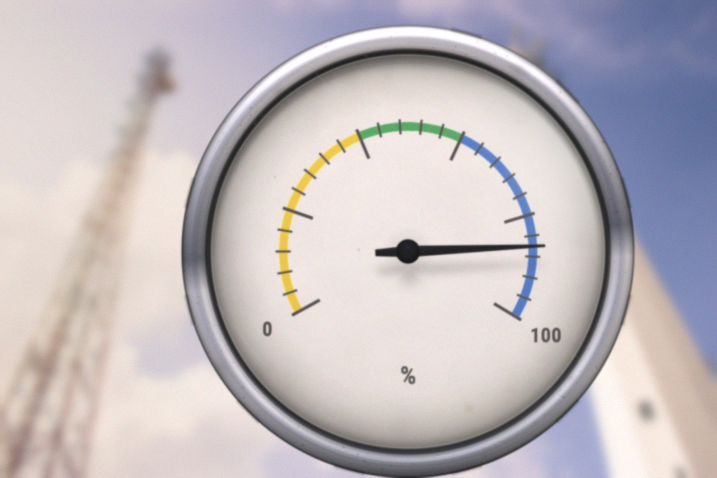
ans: 86,%
